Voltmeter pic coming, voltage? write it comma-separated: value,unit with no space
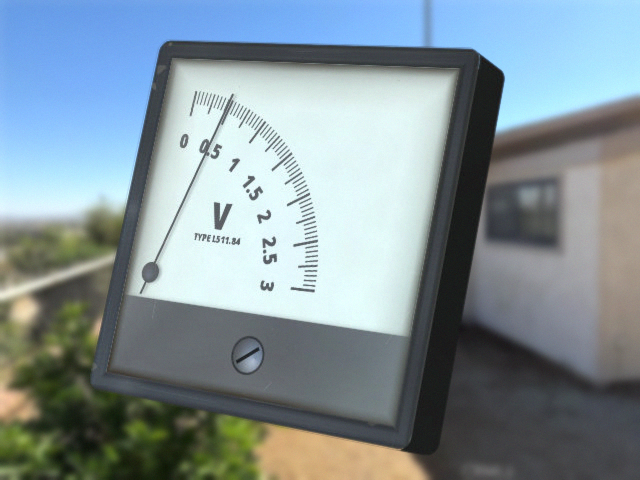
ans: 0.5,V
